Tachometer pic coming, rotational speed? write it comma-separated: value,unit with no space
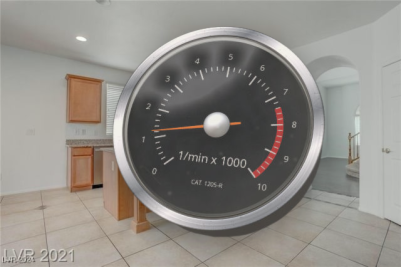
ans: 1200,rpm
